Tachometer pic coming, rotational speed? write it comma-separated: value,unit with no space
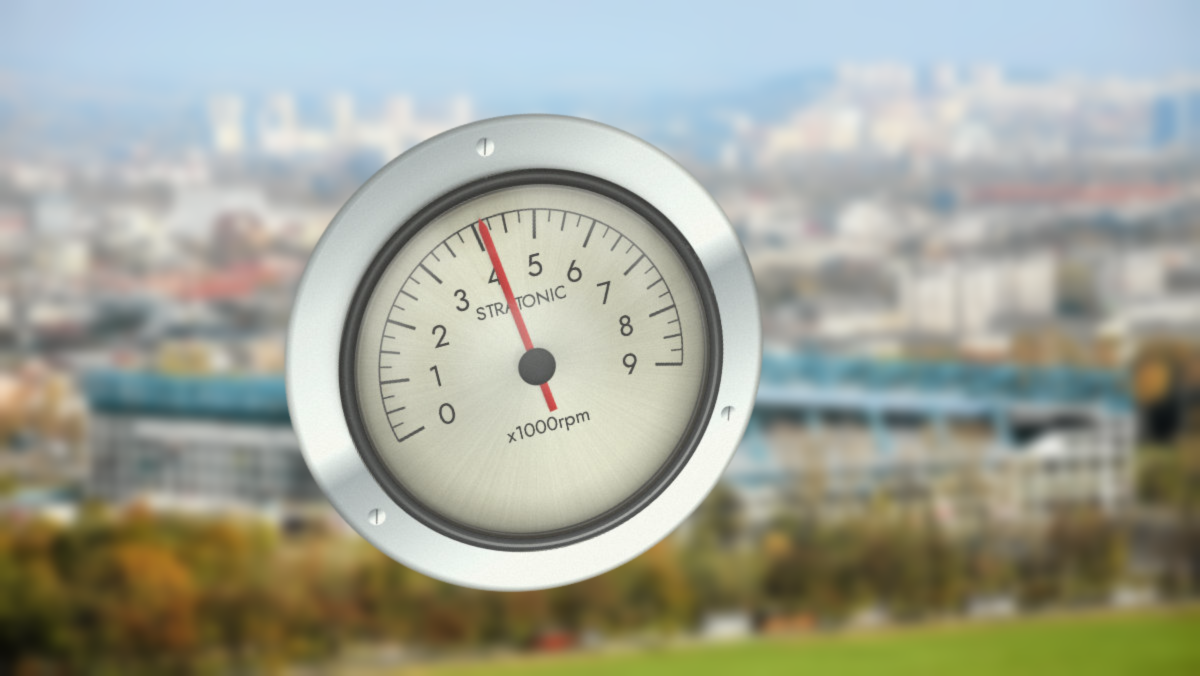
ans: 4125,rpm
